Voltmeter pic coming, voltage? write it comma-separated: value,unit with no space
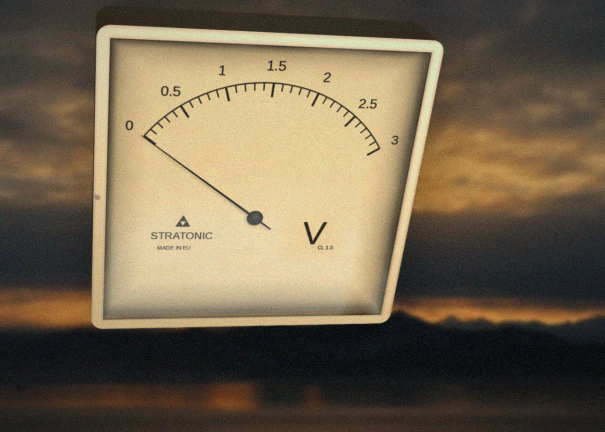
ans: 0,V
